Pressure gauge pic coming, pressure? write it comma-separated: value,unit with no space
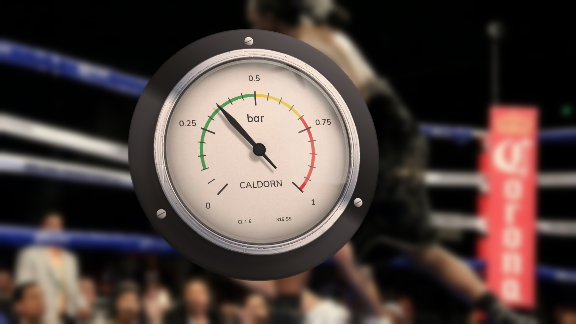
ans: 0.35,bar
